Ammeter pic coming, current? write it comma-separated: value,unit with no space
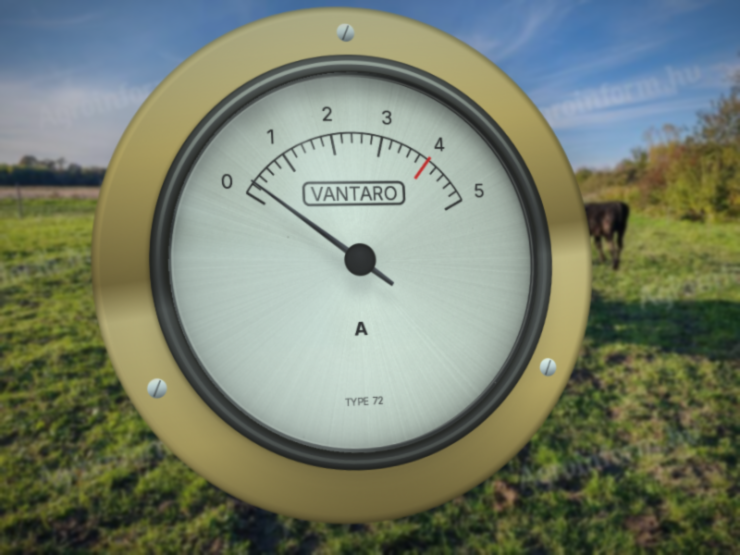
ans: 0.2,A
